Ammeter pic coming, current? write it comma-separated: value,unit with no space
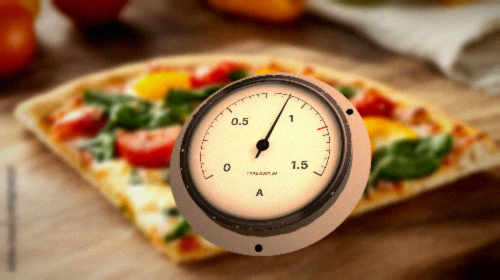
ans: 0.9,A
